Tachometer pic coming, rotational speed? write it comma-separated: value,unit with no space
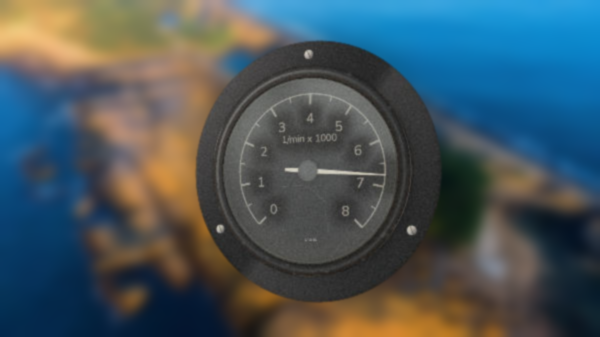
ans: 6750,rpm
